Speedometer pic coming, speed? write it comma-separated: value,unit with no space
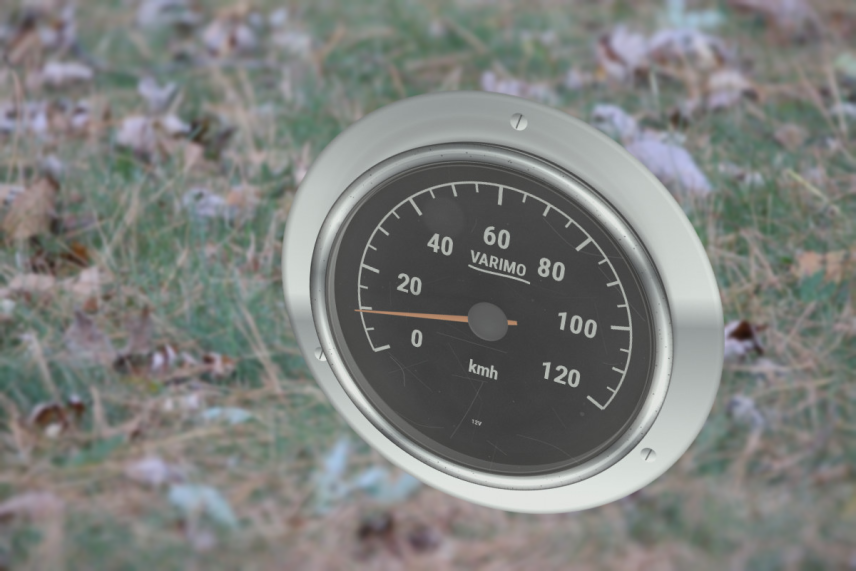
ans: 10,km/h
